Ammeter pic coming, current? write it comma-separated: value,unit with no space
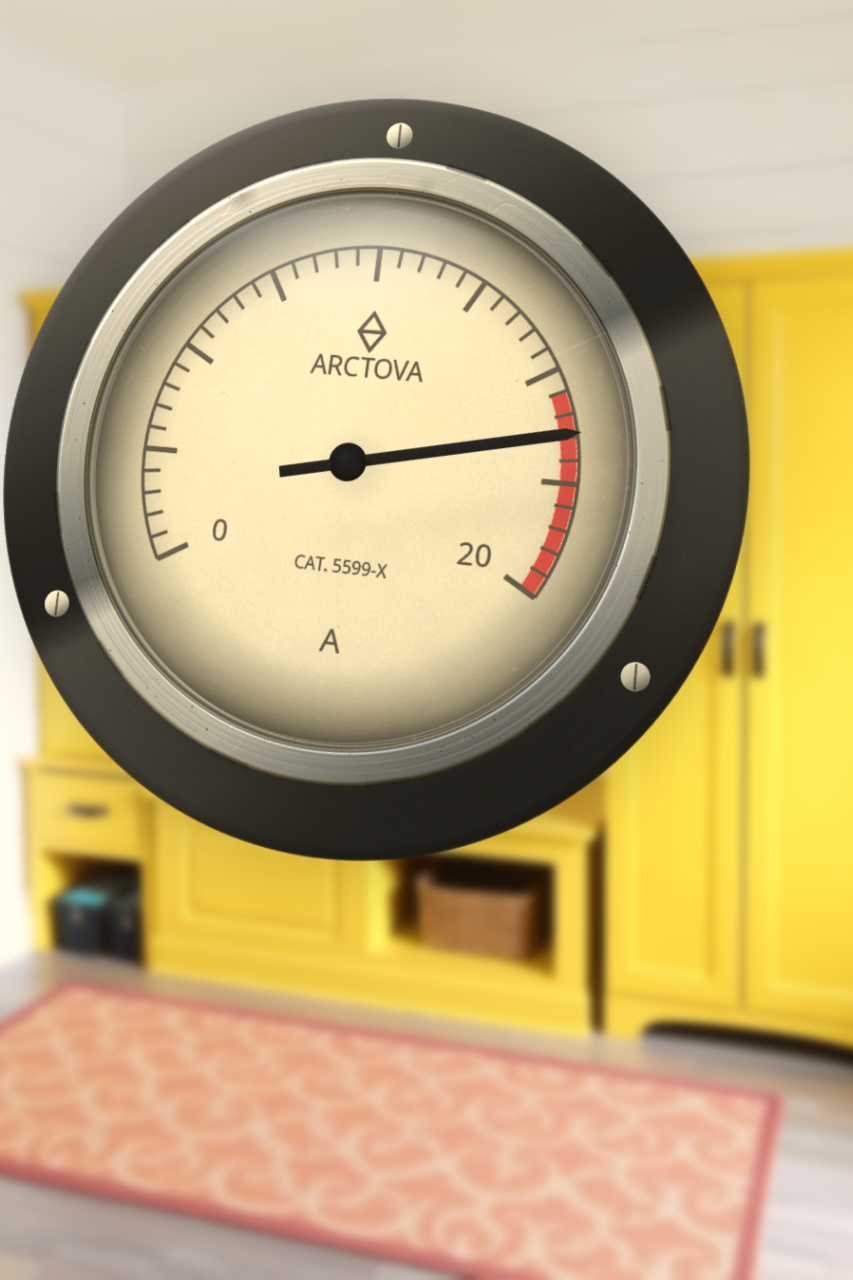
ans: 16.5,A
